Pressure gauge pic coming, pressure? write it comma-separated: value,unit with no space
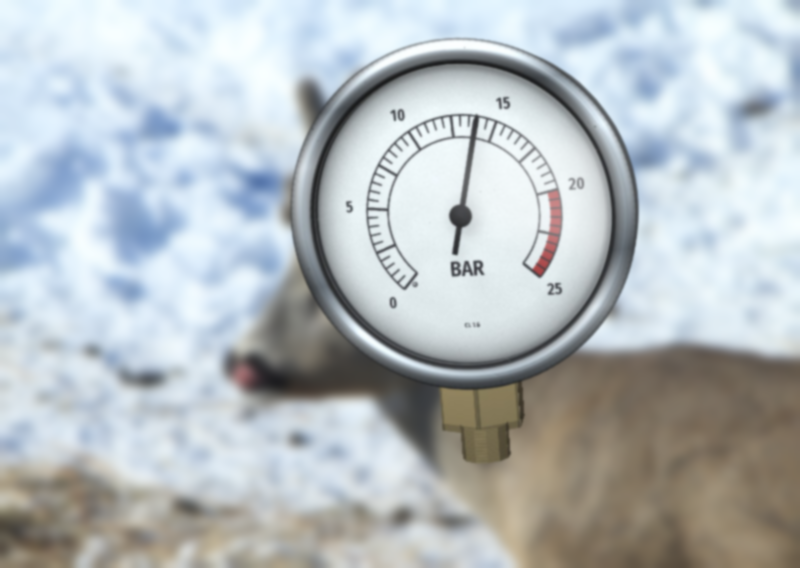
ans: 14,bar
